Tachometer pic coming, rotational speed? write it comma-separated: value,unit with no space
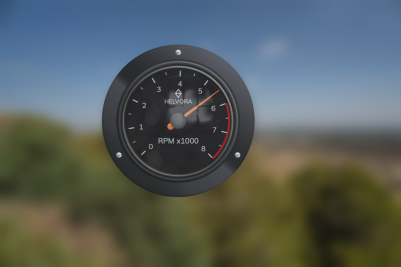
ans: 5500,rpm
